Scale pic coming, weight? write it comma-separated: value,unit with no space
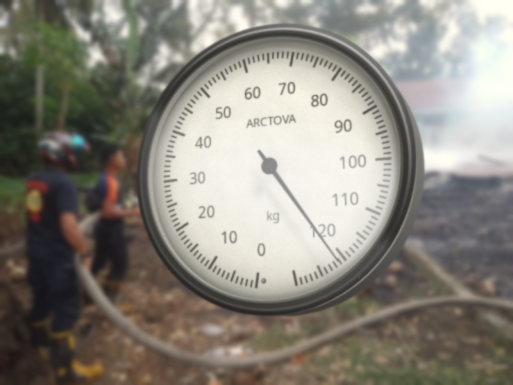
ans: 121,kg
